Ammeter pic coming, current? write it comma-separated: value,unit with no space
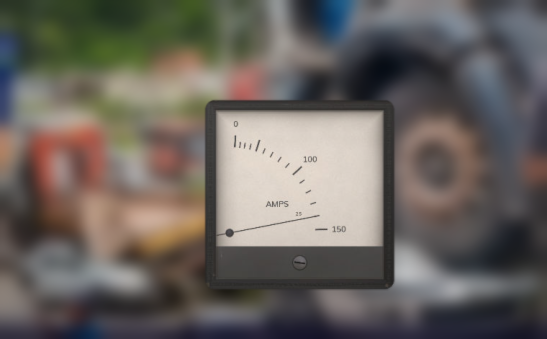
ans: 140,A
